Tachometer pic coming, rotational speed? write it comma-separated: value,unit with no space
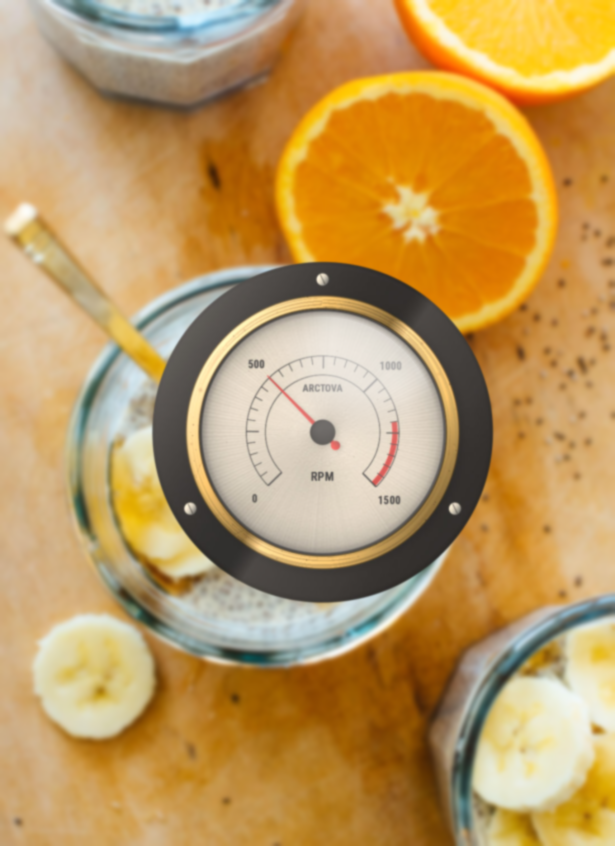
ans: 500,rpm
